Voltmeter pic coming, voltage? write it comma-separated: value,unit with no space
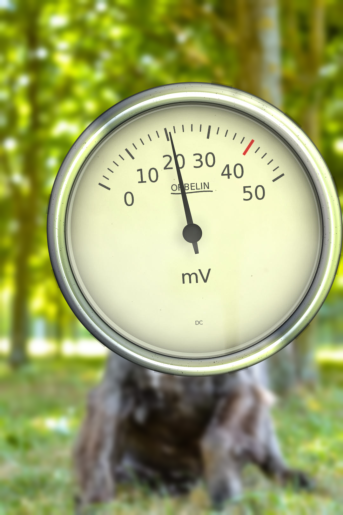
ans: 21,mV
